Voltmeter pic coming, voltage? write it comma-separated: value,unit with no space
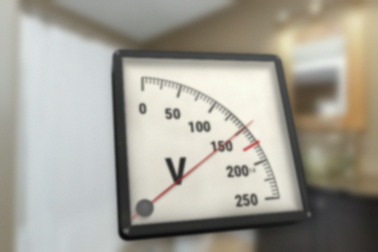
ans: 150,V
